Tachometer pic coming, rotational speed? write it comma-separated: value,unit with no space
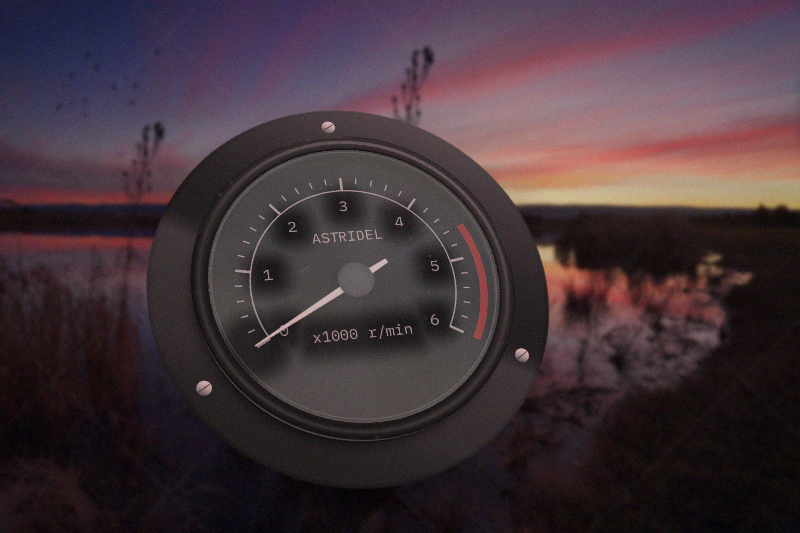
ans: 0,rpm
